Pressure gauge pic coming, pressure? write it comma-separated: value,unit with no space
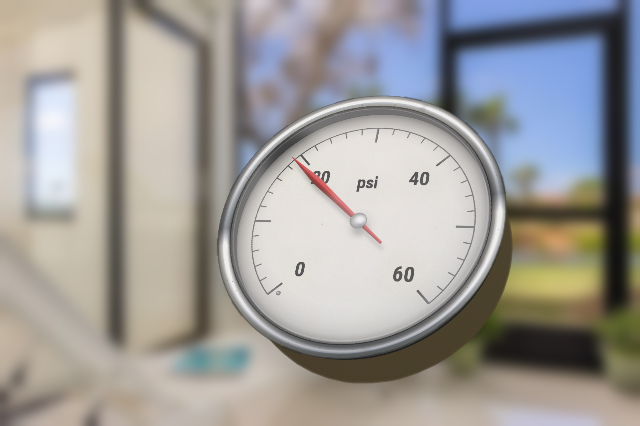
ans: 19,psi
